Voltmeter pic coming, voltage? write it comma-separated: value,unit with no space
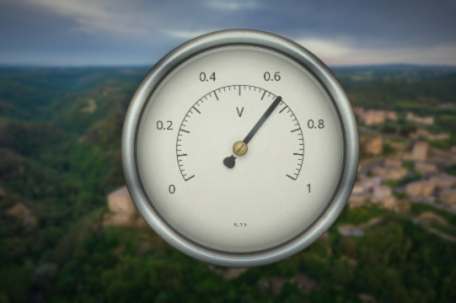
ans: 0.66,V
